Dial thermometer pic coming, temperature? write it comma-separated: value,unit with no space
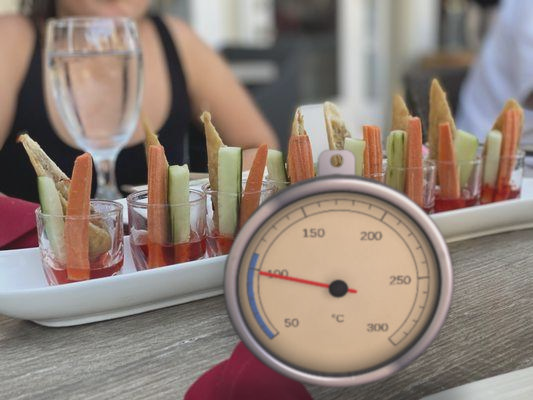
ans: 100,°C
